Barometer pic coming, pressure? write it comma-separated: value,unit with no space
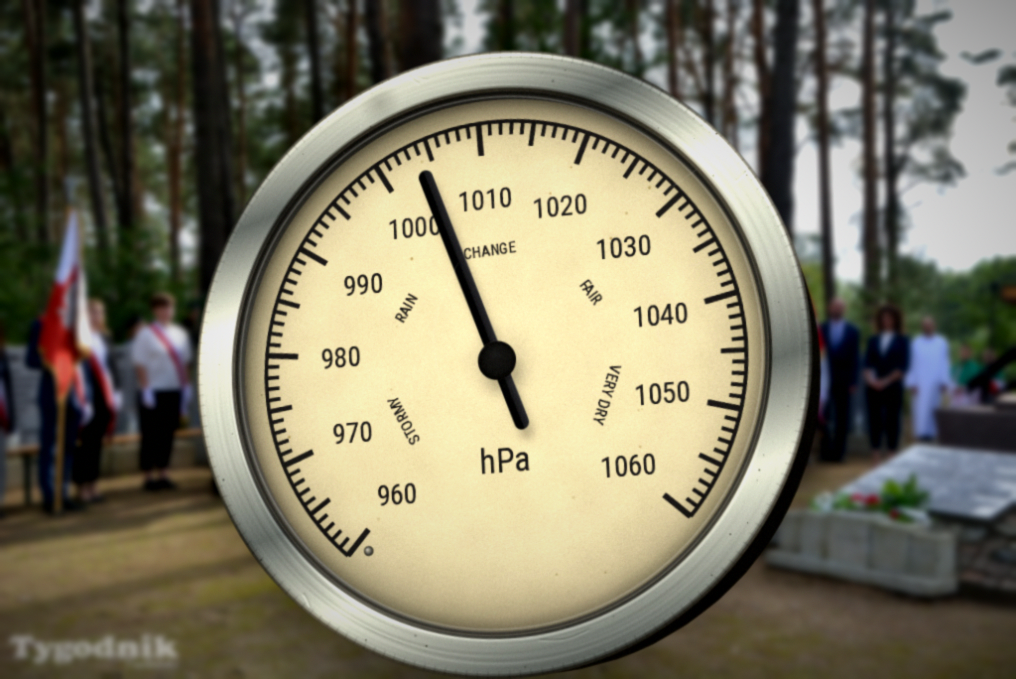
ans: 1004,hPa
